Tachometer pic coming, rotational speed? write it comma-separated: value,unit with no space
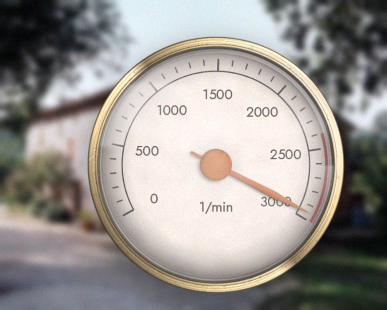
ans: 2950,rpm
